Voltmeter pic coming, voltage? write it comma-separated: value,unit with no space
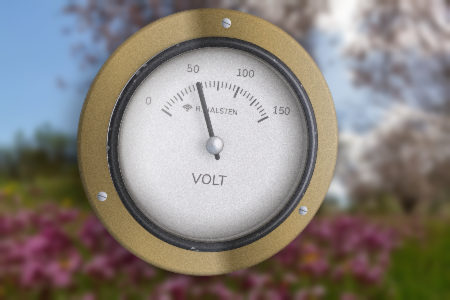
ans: 50,V
